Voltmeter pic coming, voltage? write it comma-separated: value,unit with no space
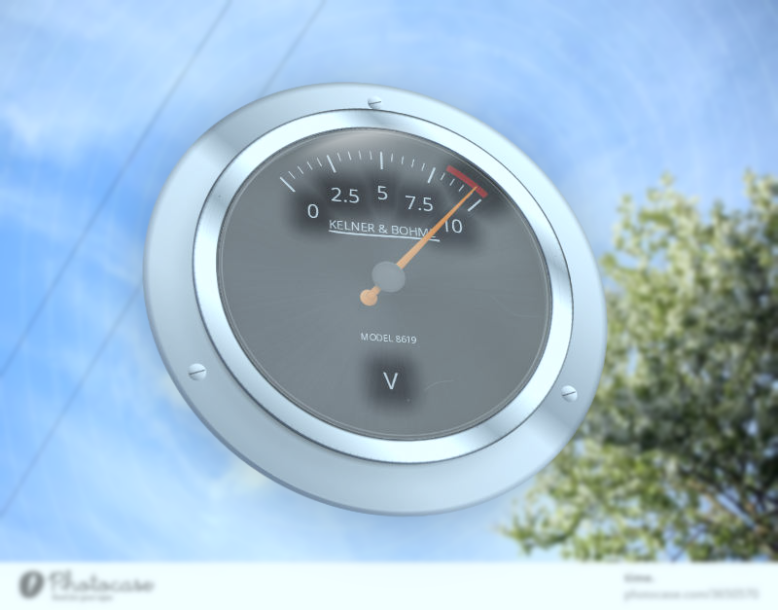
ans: 9.5,V
